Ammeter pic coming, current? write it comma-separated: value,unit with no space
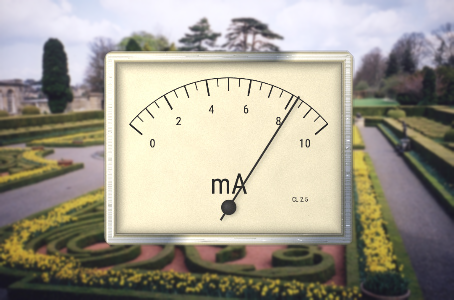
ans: 8.25,mA
